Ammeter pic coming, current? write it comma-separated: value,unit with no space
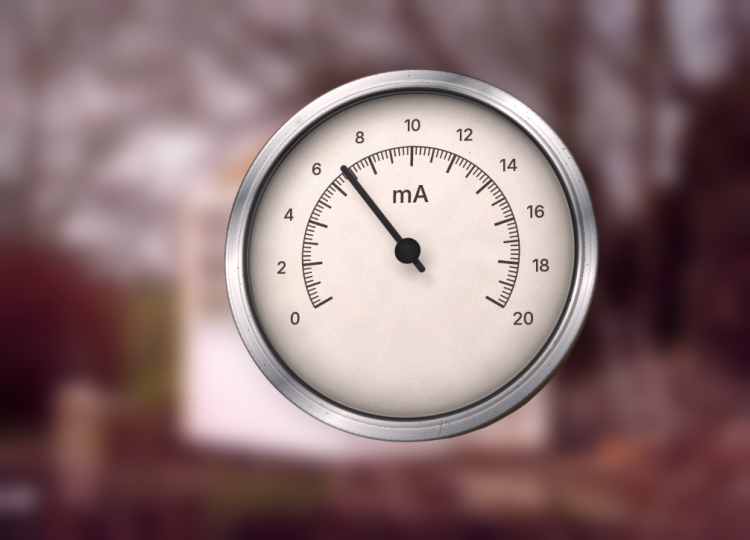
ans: 6.8,mA
